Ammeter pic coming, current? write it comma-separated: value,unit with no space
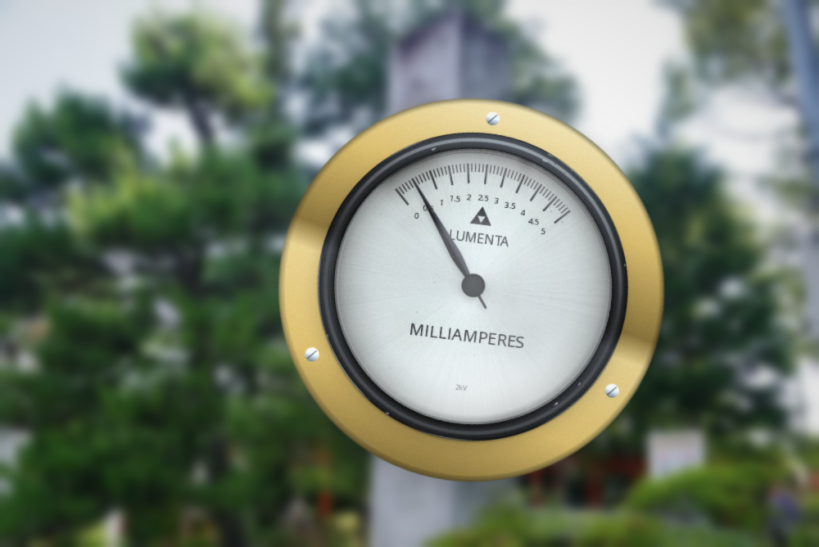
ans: 0.5,mA
